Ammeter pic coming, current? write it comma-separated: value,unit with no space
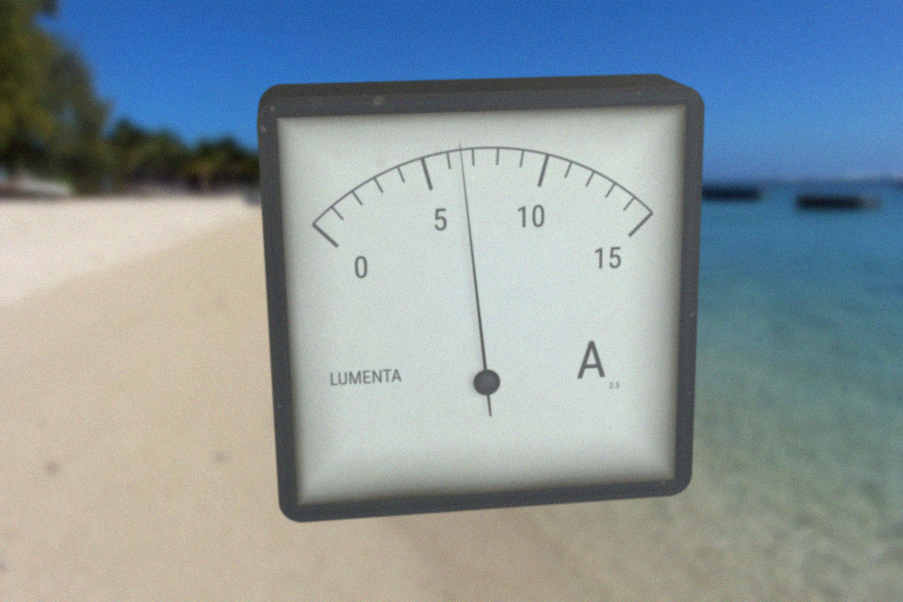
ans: 6.5,A
